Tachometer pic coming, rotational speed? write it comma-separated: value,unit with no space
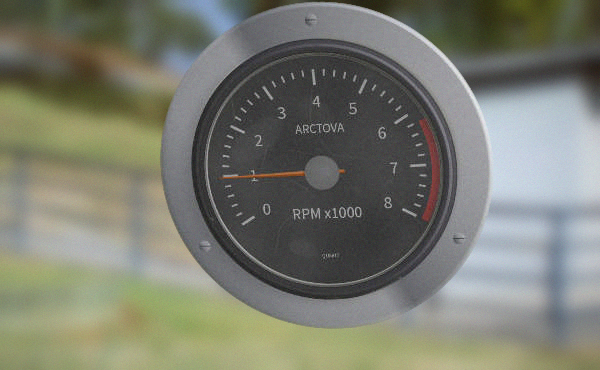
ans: 1000,rpm
